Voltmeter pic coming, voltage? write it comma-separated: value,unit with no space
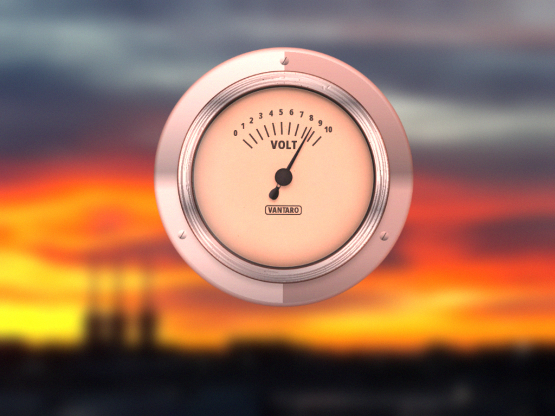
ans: 8.5,V
